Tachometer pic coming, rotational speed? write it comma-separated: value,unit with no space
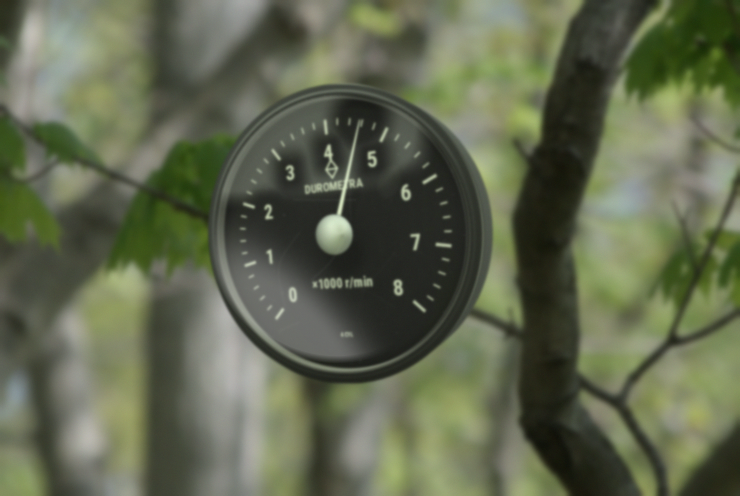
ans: 4600,rpm
